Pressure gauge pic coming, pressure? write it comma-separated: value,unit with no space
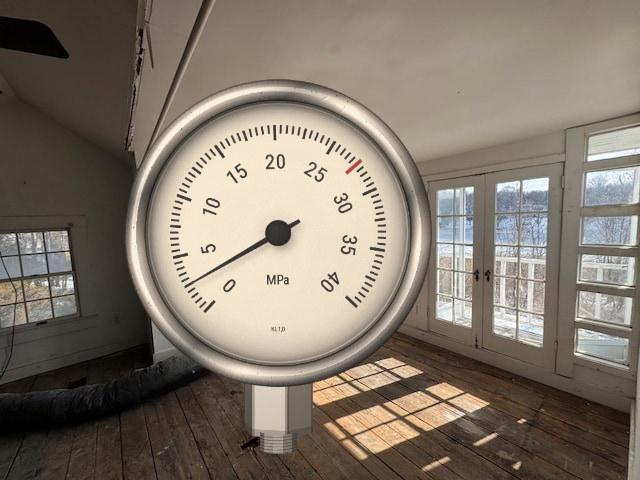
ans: 2.5,MPa
